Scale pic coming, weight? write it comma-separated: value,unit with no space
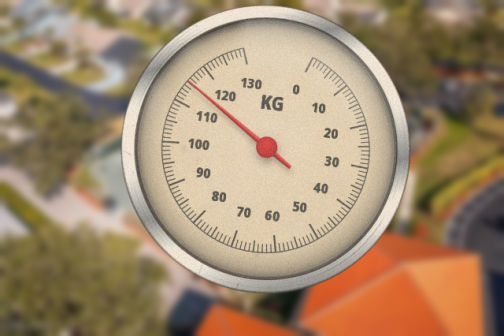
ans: 115,kg
